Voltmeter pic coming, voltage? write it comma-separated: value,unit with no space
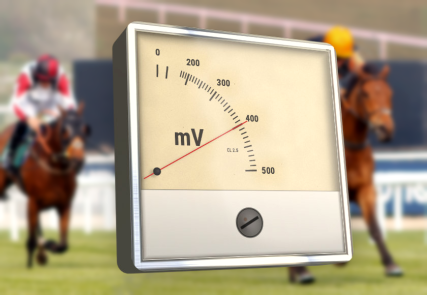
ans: 400,mV
